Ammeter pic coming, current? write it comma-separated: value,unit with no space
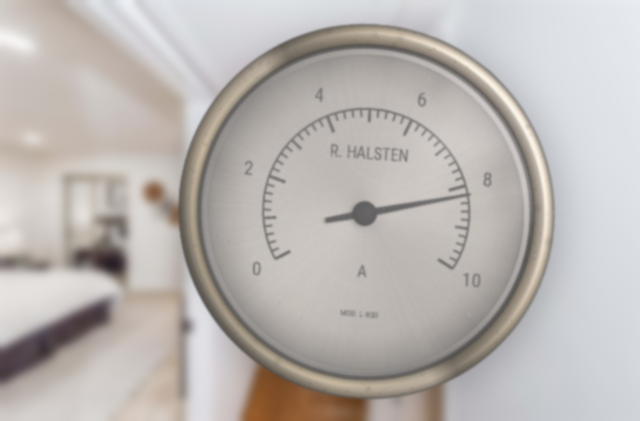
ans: 8.2,A
